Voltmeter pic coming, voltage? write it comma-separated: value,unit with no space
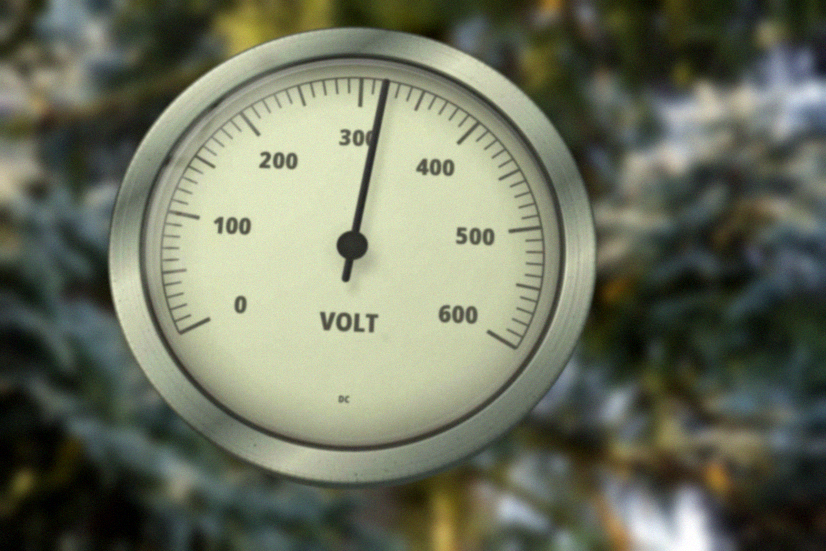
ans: 320,V
